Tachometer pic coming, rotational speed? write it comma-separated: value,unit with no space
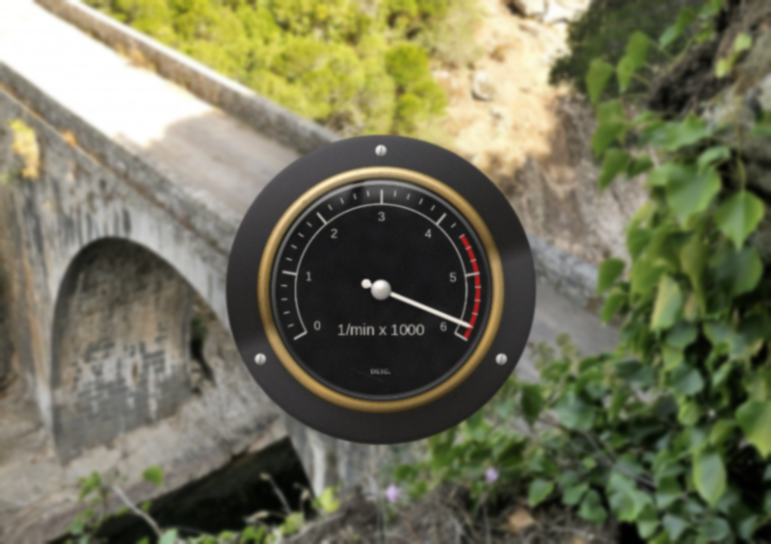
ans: 5800,rpm
